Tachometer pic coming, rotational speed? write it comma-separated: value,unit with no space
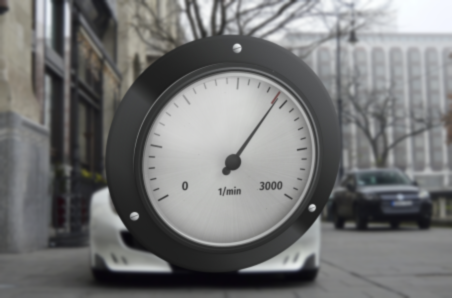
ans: 1900,rpm
